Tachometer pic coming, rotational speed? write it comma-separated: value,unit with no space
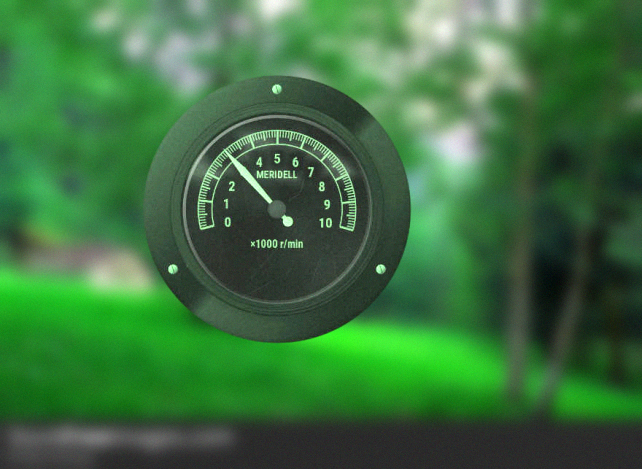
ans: 3000,rpm
